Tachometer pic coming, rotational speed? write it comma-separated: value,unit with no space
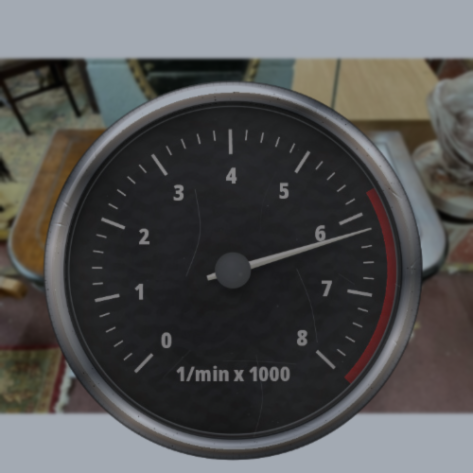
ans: 6200,rpm
